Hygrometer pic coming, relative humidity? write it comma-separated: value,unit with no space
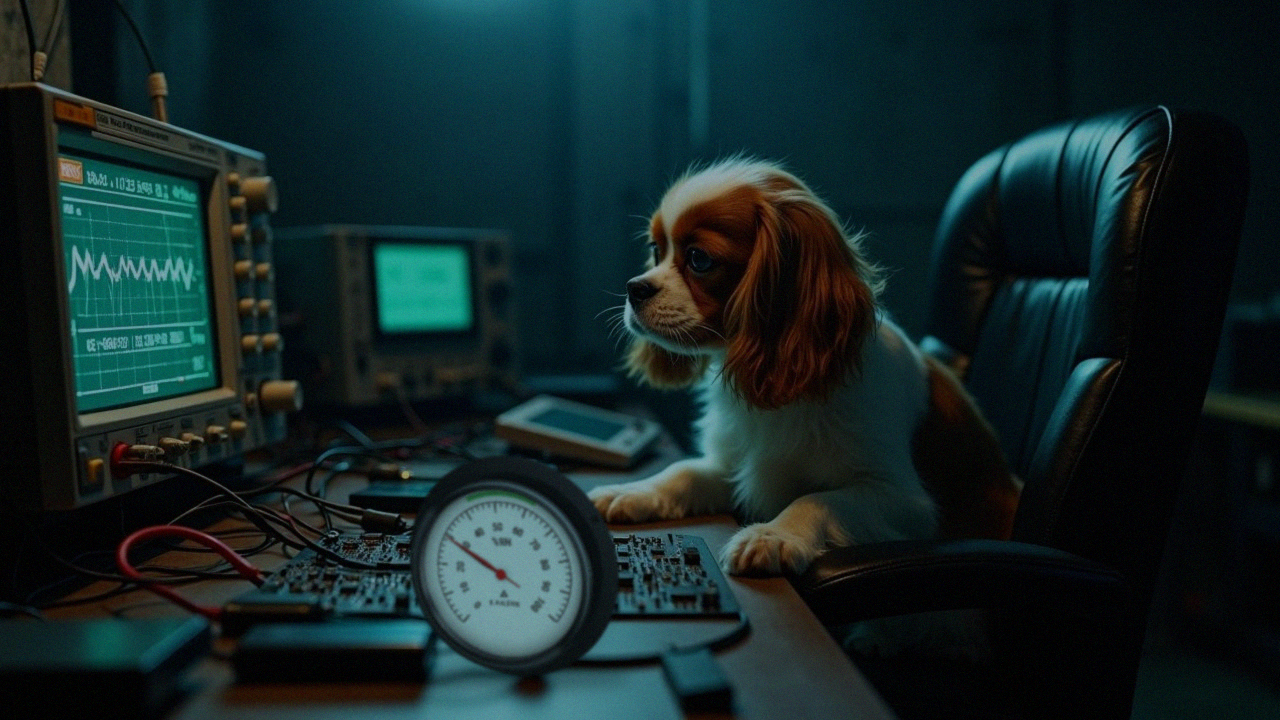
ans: 30,%
